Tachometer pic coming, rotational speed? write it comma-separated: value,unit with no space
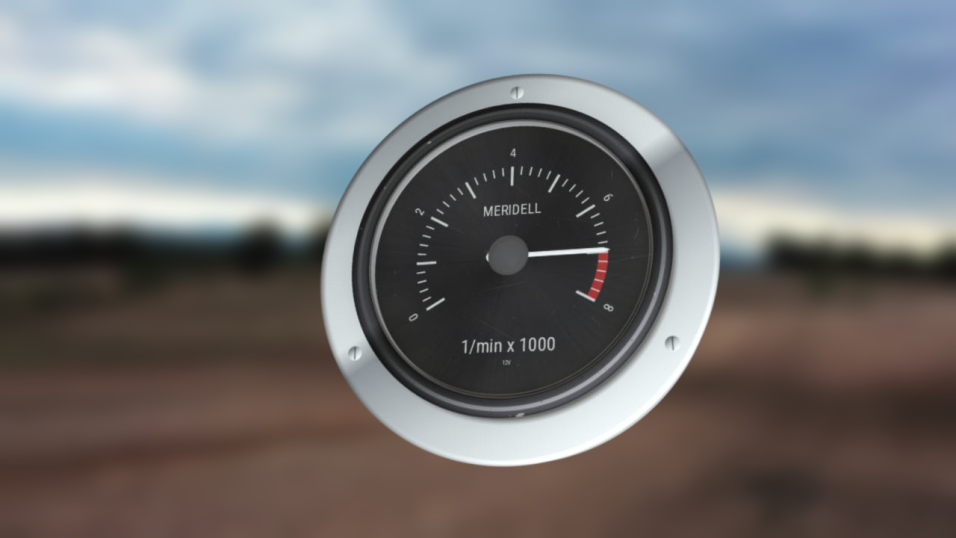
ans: 7000,rpm
